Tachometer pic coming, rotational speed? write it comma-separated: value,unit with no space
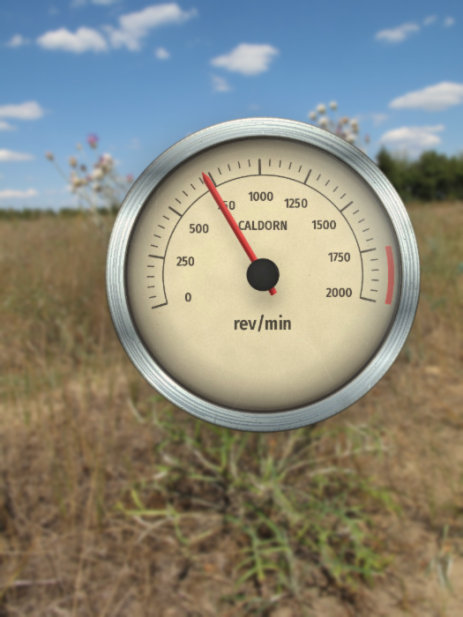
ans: 725,rpm
